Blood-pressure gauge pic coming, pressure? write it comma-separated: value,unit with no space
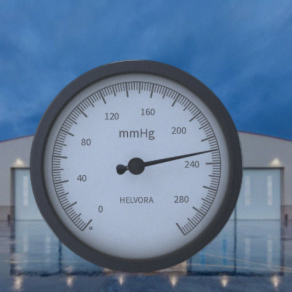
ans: 230,mmHg
